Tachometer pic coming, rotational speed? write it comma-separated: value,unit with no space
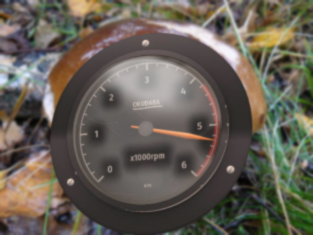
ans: 5300,rpm
